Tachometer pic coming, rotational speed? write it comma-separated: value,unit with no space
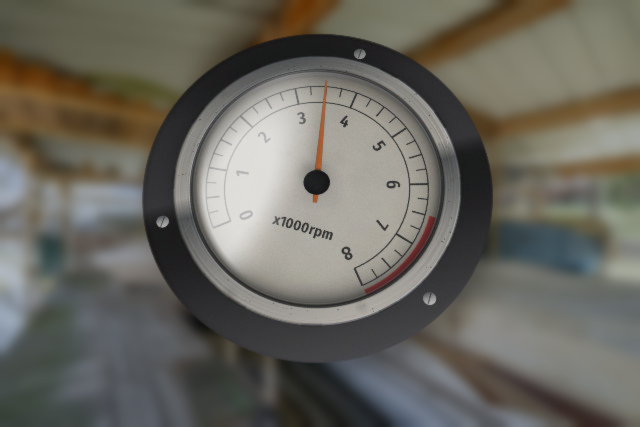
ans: 3500,rpm
